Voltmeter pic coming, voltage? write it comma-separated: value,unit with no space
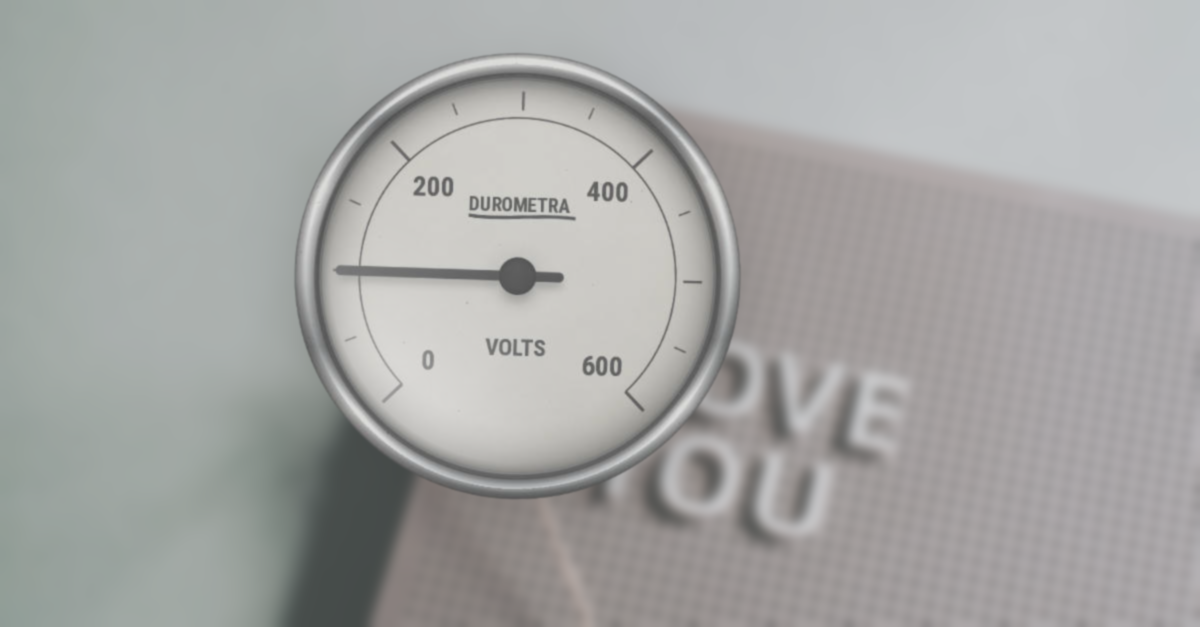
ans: 100,V
